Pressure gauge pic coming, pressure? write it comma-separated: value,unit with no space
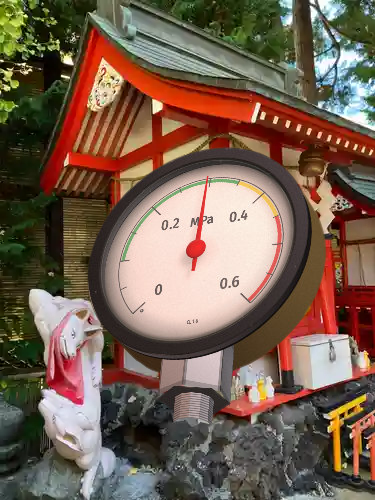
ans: 0.3,MPa
